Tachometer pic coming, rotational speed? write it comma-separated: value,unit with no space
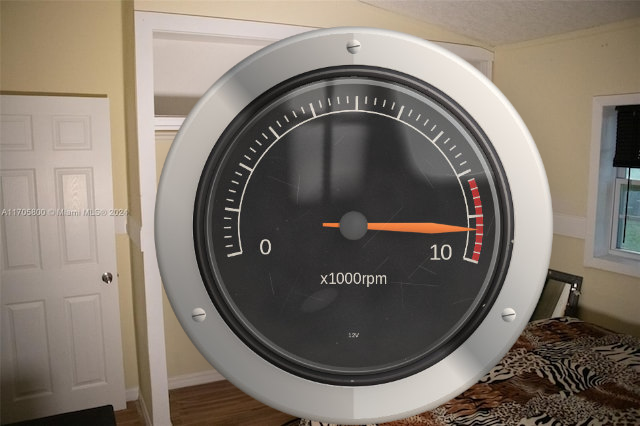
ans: 9300,rpm
